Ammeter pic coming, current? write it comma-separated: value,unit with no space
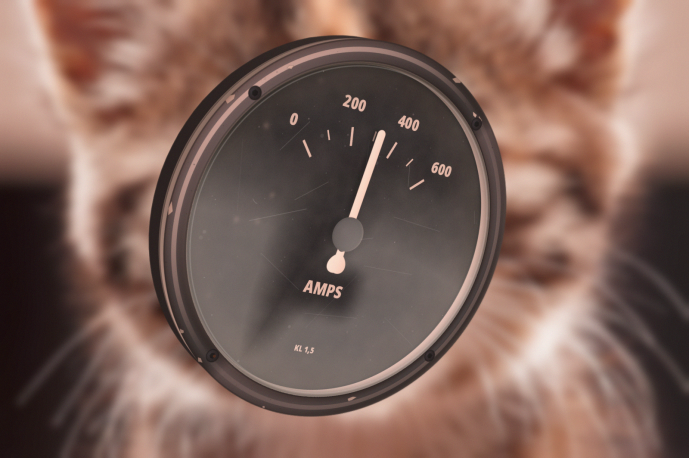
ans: 300,A
